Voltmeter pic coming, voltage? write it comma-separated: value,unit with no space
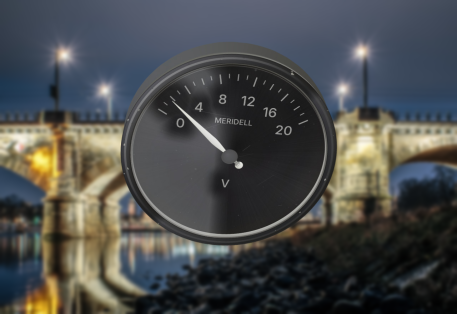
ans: 2,V
